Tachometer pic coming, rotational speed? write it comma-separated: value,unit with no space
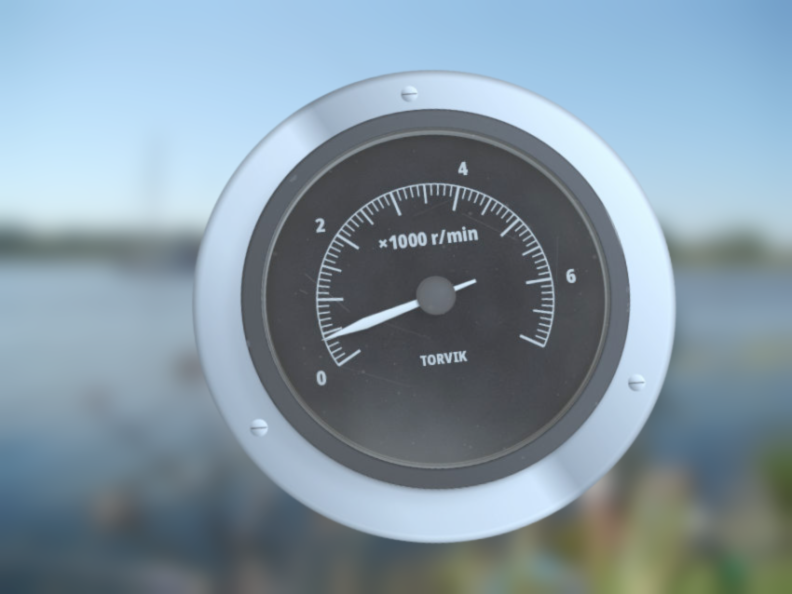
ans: 400,rpm
